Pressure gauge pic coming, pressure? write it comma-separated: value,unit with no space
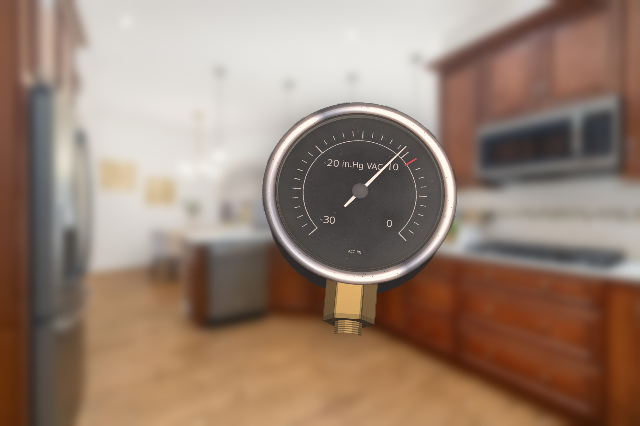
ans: -10.5,inHg
